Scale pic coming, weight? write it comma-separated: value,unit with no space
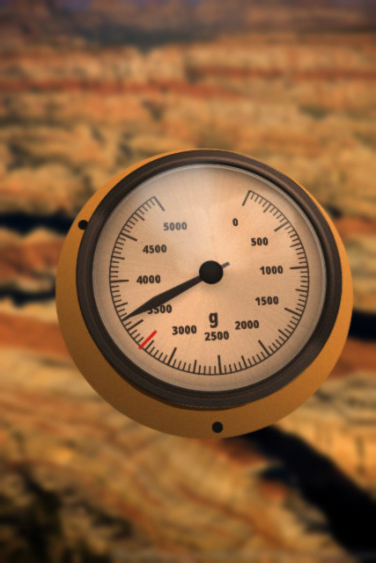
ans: 3600,g
